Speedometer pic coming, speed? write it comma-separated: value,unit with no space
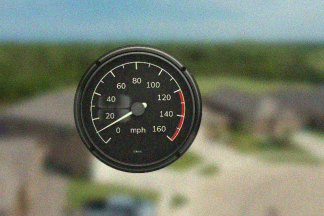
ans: 10,mph
